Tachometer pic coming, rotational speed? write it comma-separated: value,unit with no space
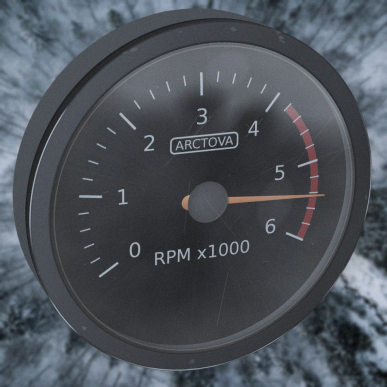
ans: 5400,rpm
